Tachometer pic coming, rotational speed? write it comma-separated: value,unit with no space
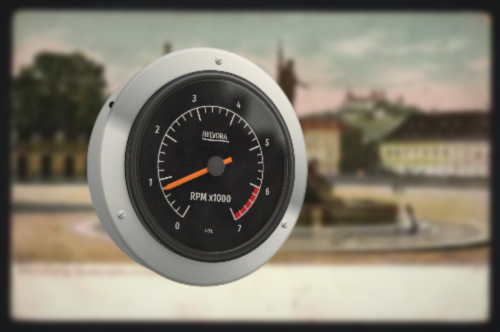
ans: 800,rpm
